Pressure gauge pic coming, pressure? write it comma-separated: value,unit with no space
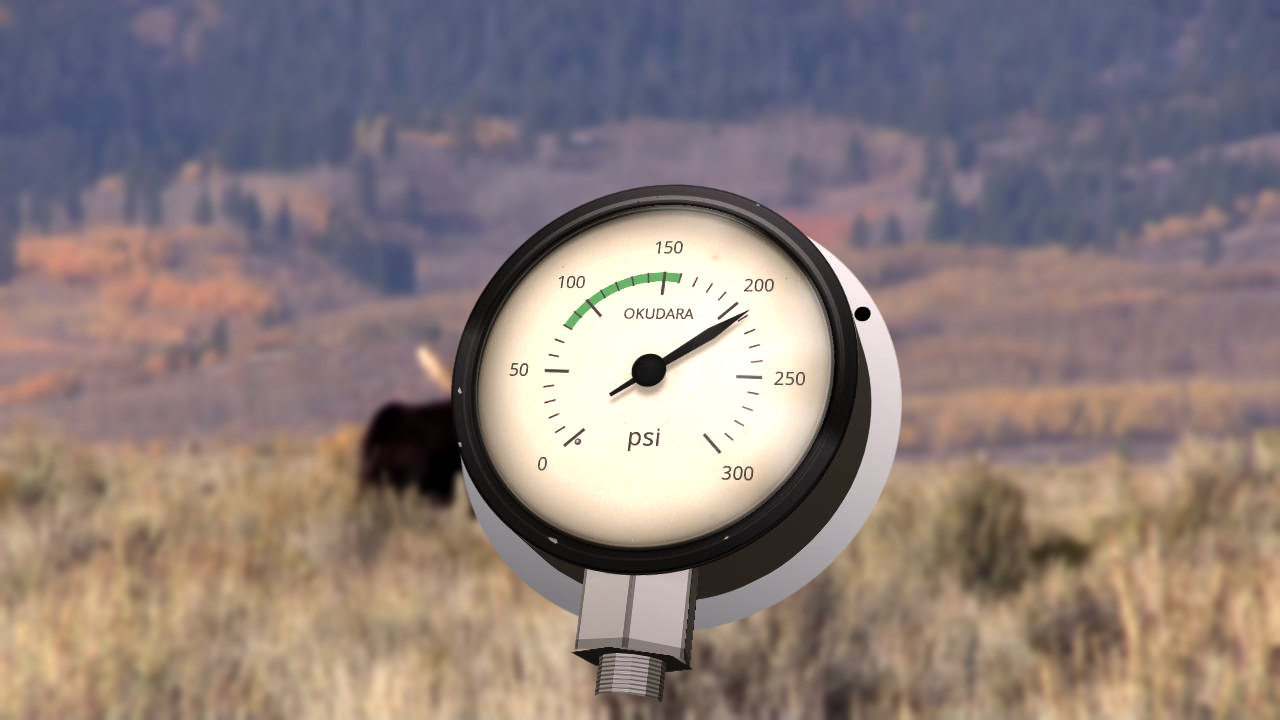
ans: 210,psi
